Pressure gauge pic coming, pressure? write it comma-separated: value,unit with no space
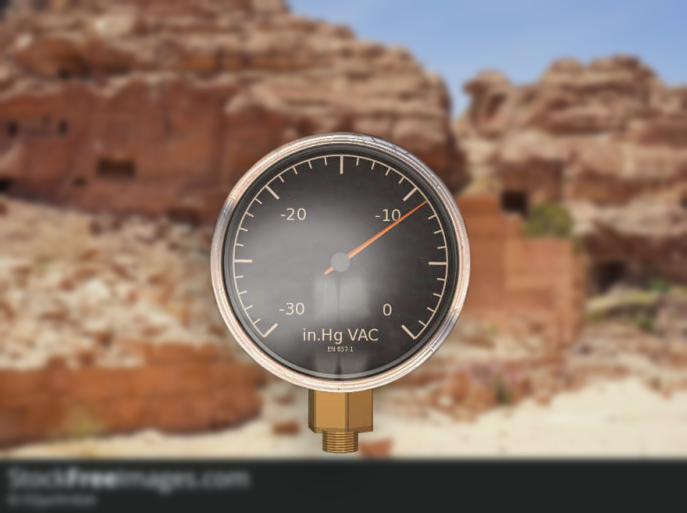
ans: -9,inHg
